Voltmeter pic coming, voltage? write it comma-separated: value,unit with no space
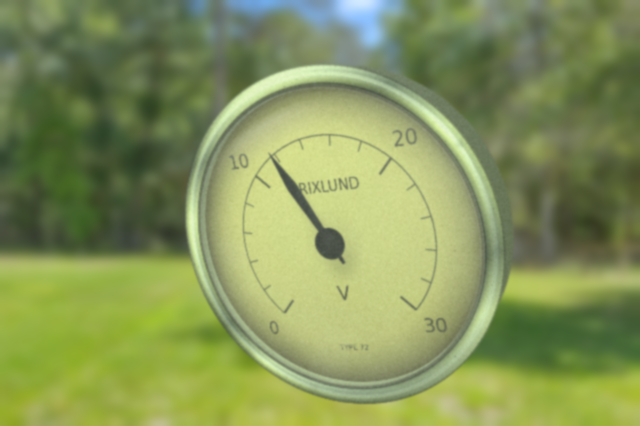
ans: 12,V
